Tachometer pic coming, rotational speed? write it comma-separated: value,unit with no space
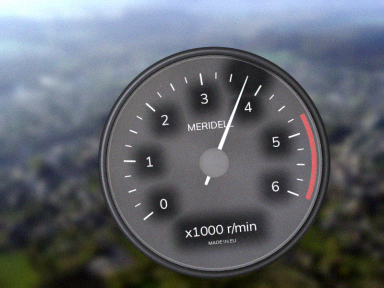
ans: 3750,rpm
